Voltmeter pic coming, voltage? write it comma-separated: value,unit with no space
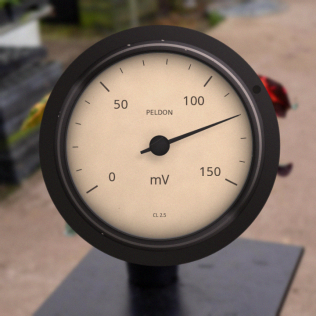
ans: 120,mV
